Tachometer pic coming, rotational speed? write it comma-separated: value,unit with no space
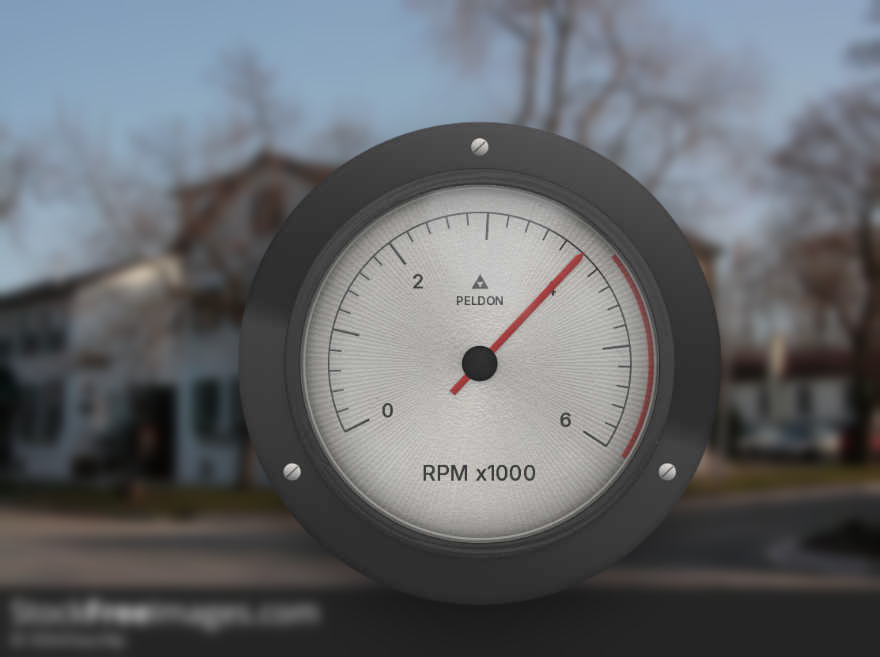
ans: 4000,rpm
